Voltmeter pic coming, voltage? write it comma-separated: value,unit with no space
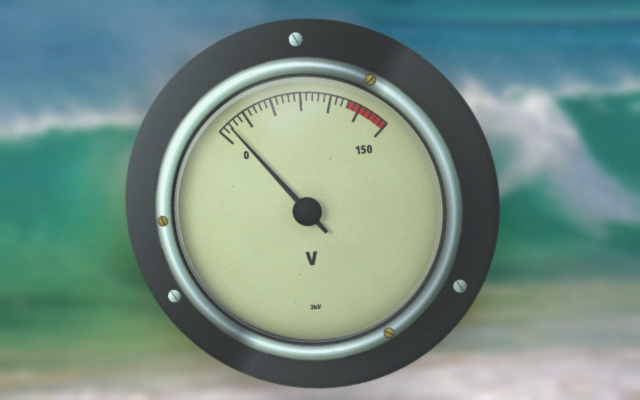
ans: 10,V
